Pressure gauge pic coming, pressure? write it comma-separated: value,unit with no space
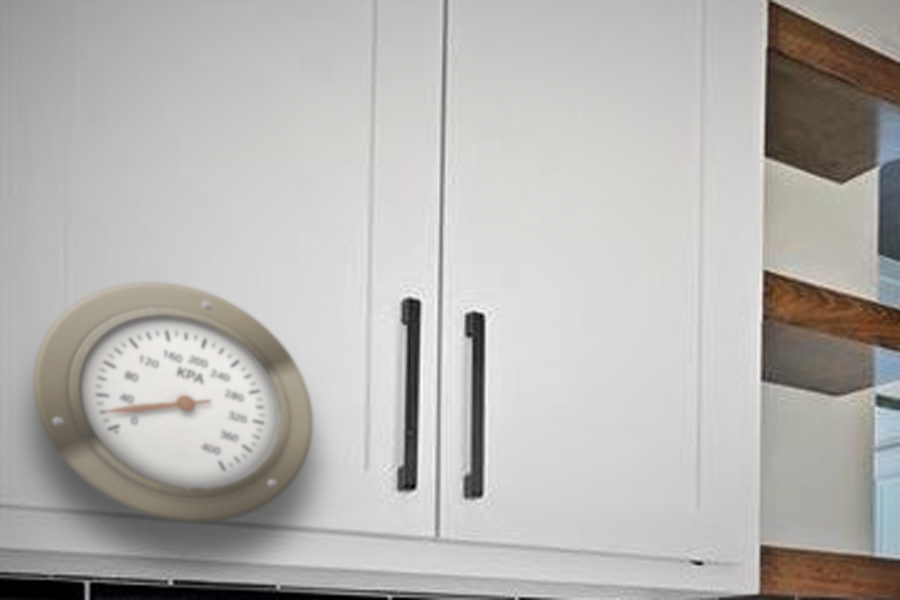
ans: 20,kPa
